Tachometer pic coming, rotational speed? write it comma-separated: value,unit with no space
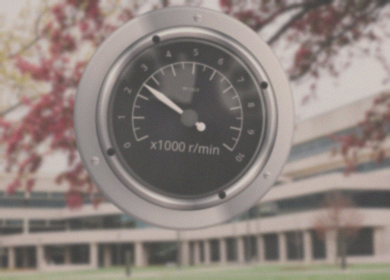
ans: 2500,rpm
